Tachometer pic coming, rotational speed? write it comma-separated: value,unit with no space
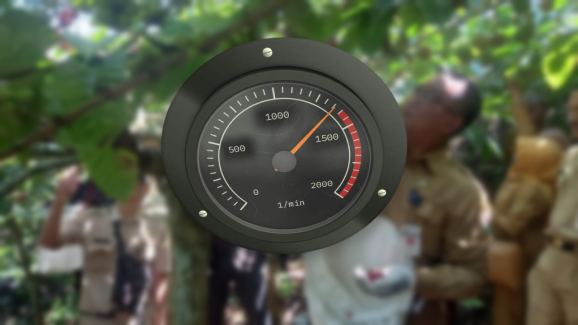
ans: 1350,rpm
